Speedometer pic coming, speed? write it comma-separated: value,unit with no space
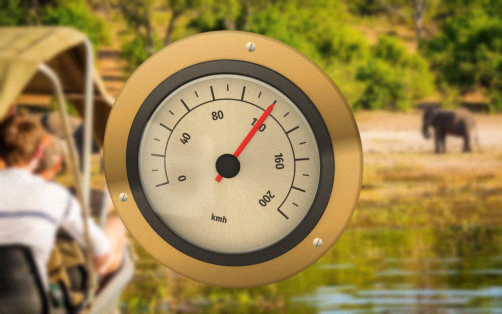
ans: 120,km/h
